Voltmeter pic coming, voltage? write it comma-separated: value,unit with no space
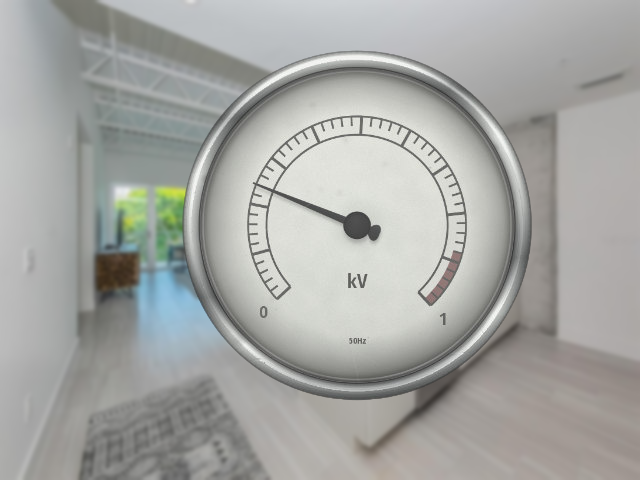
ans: 0.24,kV
